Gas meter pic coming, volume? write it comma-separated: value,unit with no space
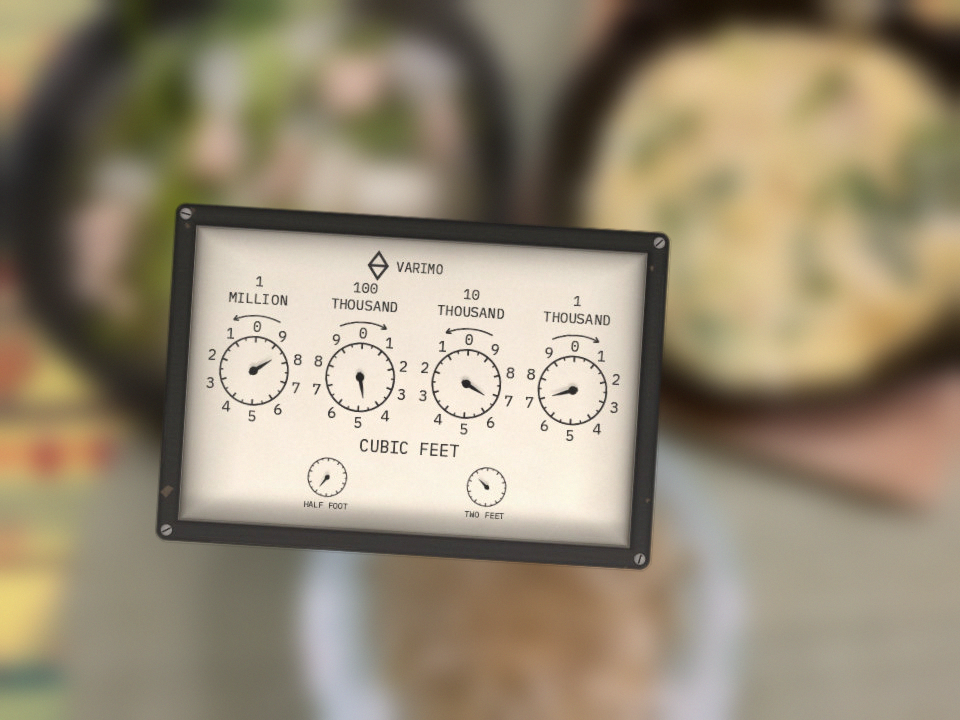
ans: 846700,ft³
